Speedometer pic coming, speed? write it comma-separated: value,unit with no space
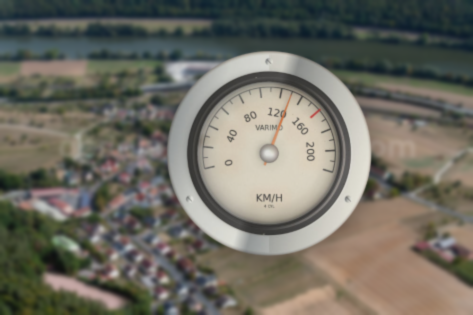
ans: 130,km/h
